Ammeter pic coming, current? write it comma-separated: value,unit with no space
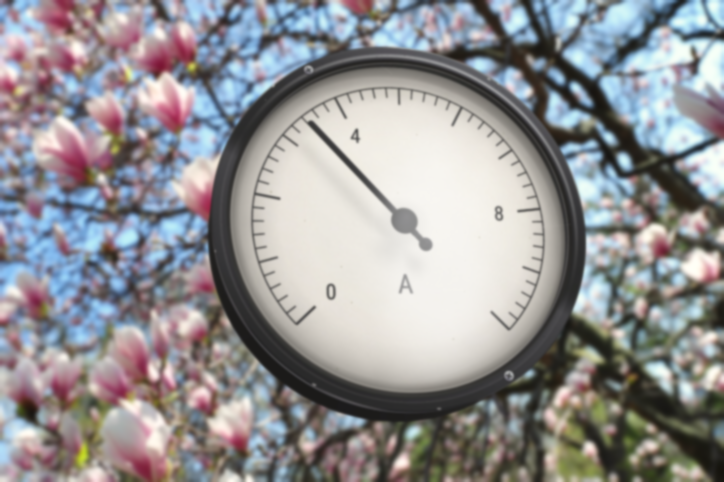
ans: 3.4,A
